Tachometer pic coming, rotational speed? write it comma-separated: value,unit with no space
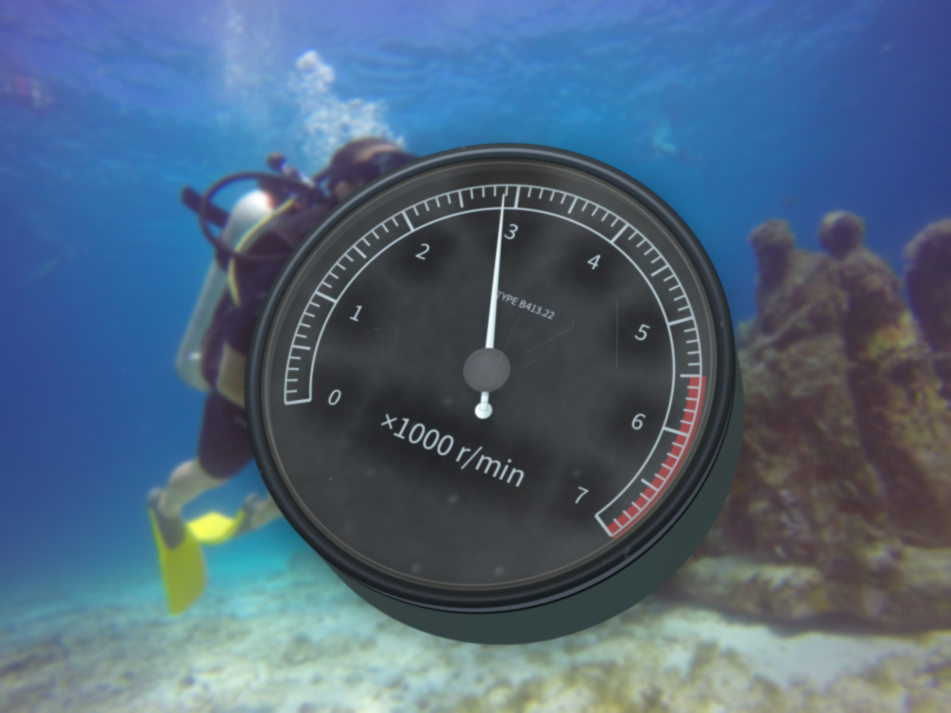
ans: 2900,rpm
